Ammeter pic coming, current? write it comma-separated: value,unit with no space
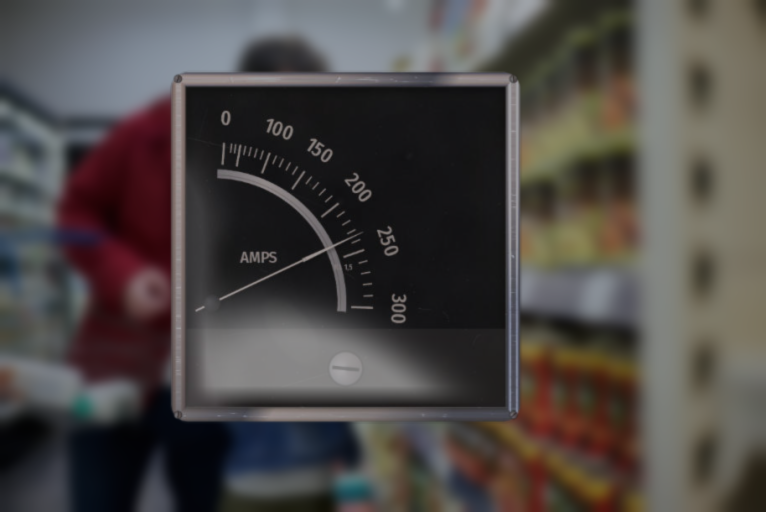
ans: 235,A
